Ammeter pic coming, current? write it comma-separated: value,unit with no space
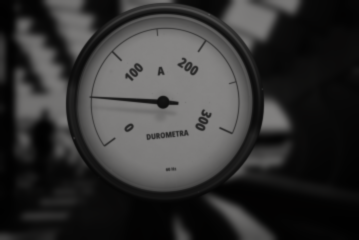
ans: 50,A
